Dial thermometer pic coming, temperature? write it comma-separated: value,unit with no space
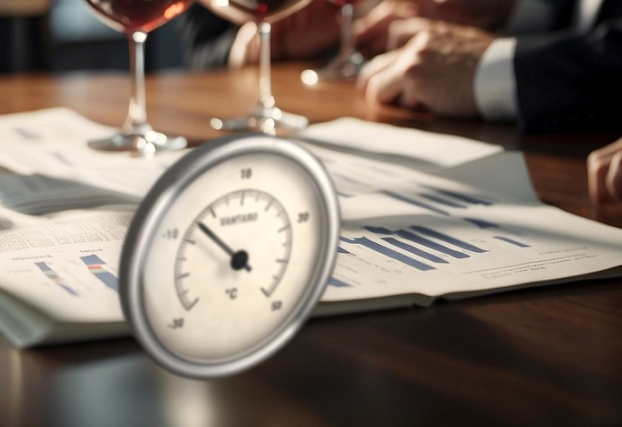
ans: -5,°C
